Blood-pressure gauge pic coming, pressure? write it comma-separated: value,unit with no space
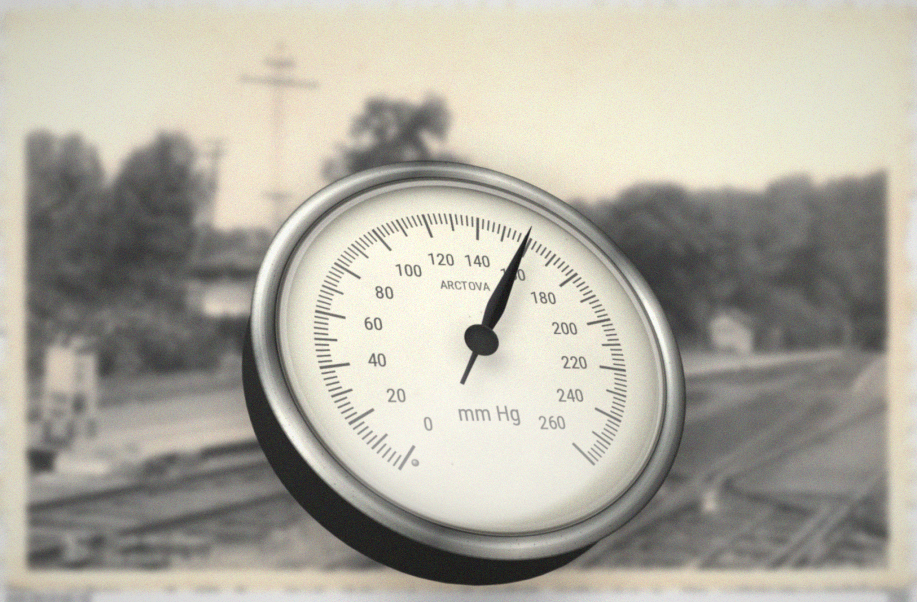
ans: 158,mmHg
